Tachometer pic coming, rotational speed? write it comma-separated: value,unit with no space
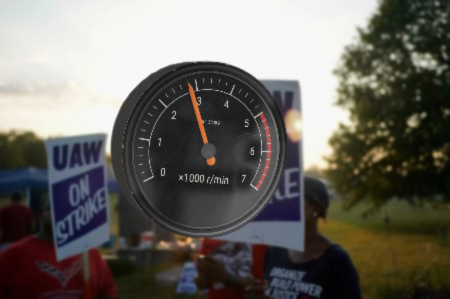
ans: 2800,rpm
